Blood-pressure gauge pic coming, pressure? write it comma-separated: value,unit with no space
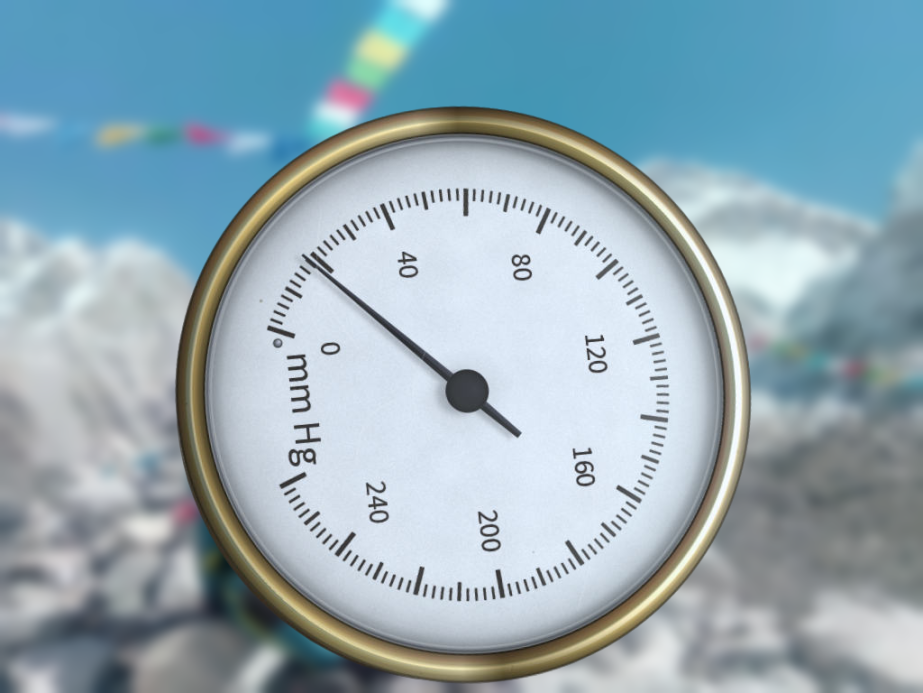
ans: 18,mmHg
